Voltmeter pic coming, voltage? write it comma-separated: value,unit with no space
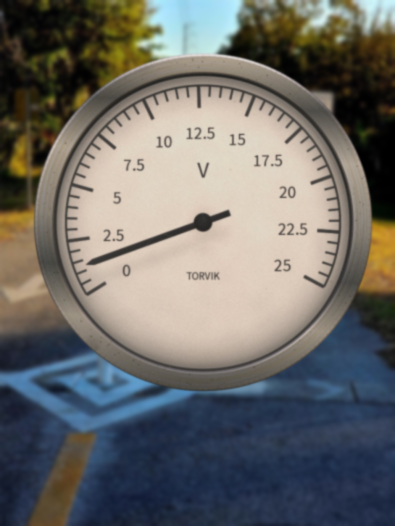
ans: 1.25,V
